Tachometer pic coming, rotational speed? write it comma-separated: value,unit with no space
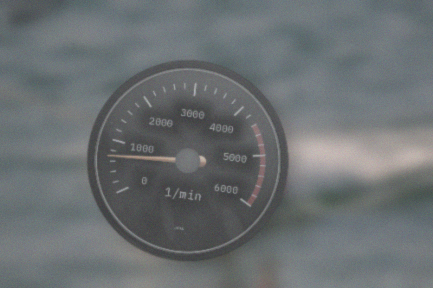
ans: 700,rpm
